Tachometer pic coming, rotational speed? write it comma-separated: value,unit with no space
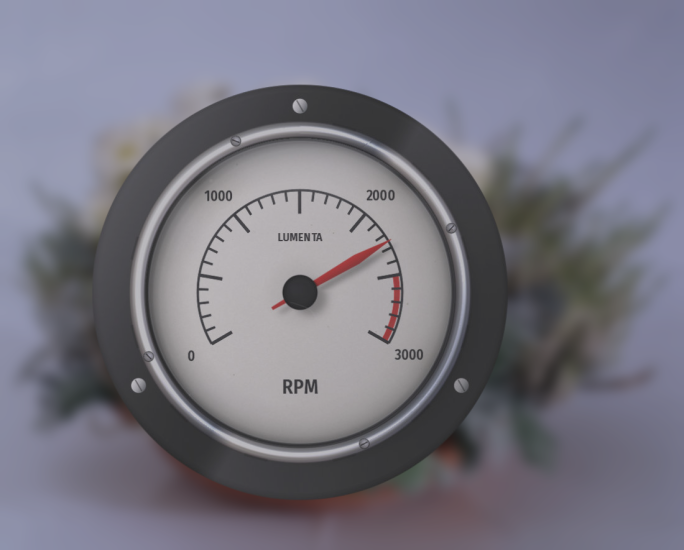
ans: 2250,rpm
